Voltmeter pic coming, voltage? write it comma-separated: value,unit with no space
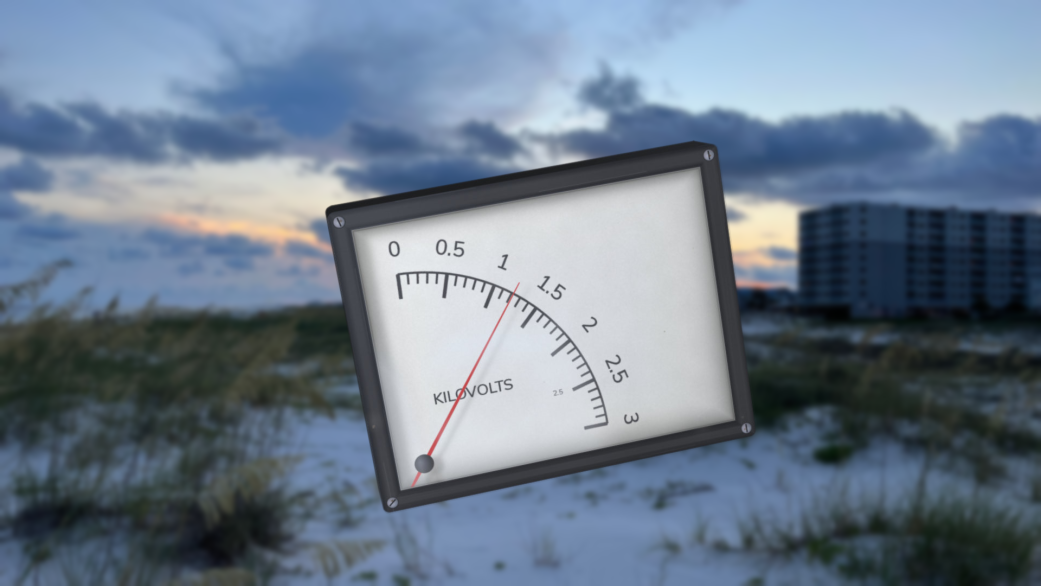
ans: 1.2,kV
